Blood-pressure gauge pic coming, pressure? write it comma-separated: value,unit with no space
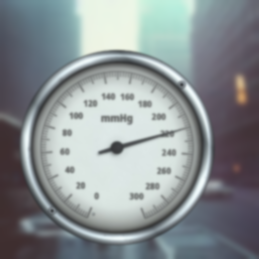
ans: 220,mmHg
